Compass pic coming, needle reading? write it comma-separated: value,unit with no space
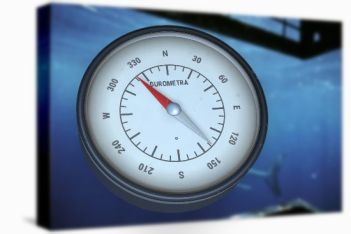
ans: 320,°
